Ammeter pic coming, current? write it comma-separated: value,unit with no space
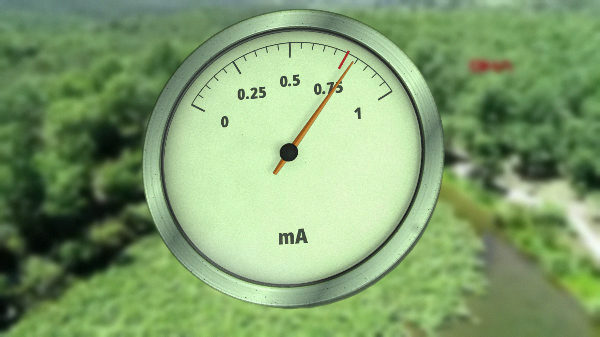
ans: 0.8,mA
